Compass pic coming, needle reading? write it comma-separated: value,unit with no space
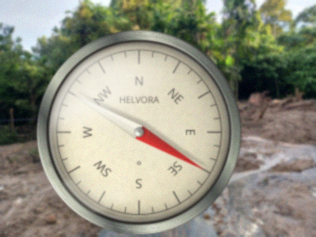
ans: 120,°
